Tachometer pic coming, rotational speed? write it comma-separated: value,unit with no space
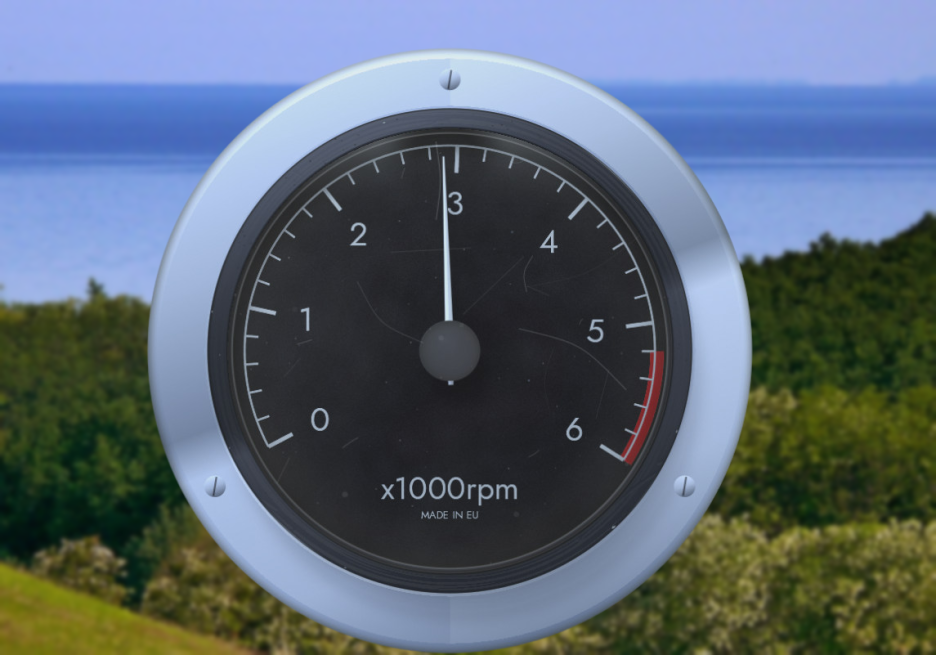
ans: 2900,rpm
